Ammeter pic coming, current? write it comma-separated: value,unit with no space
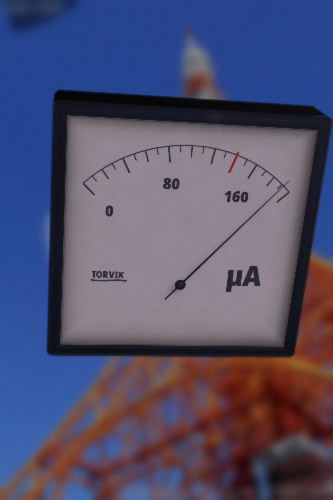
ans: 190,µA
